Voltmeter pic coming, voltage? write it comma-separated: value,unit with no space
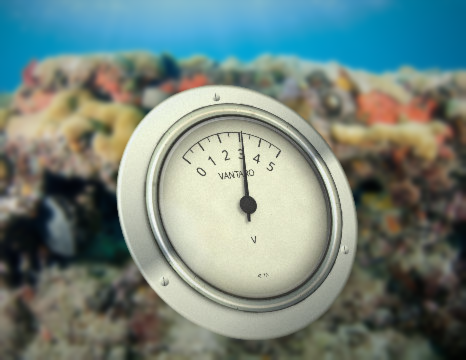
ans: 3,V
